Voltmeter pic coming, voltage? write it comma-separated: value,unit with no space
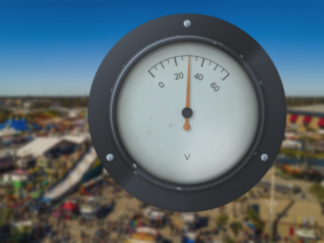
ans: 30,V
